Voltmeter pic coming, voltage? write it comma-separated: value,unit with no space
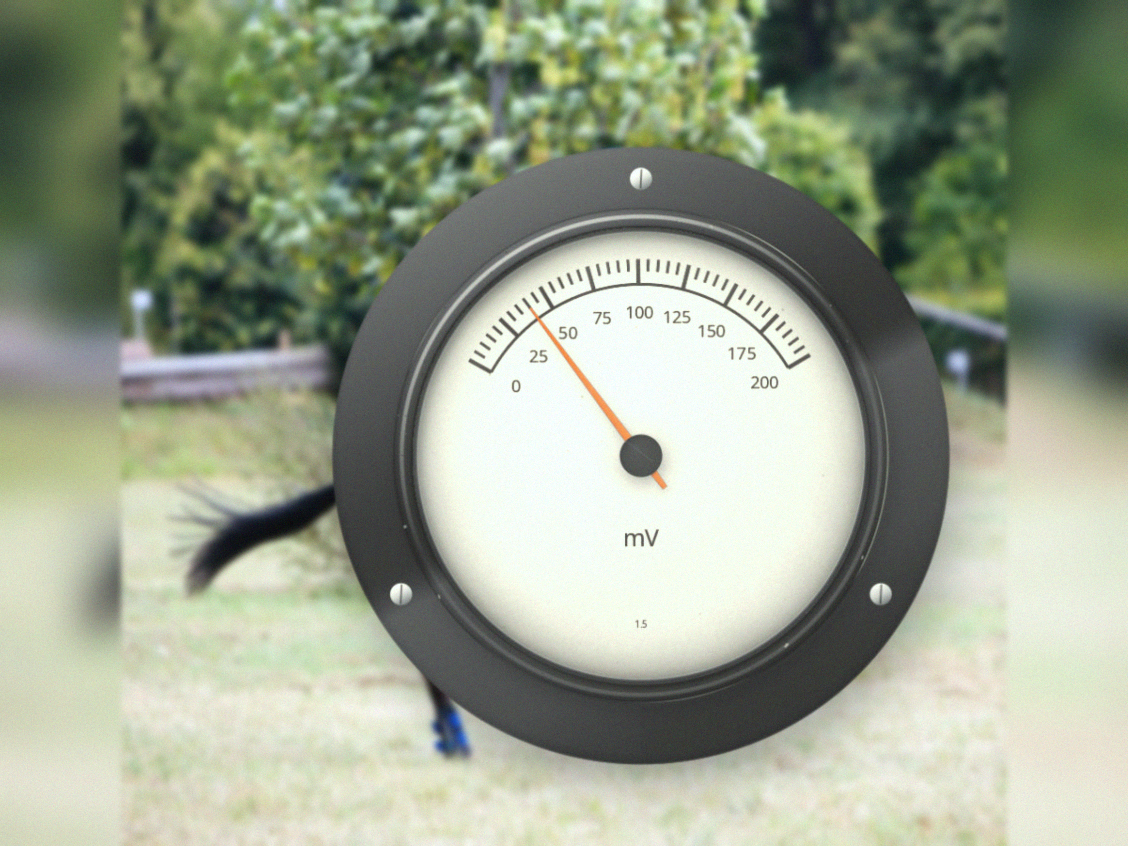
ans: 40,mV
